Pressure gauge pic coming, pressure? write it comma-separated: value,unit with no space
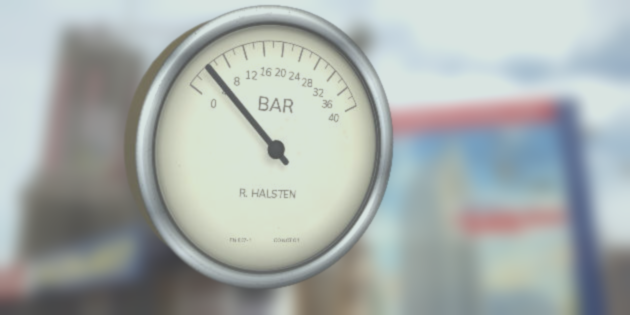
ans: 4,bar
